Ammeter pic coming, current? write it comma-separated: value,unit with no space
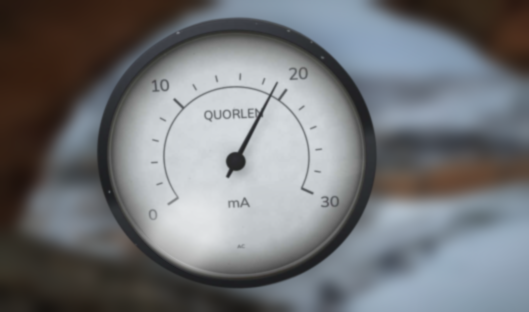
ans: 19,mA
